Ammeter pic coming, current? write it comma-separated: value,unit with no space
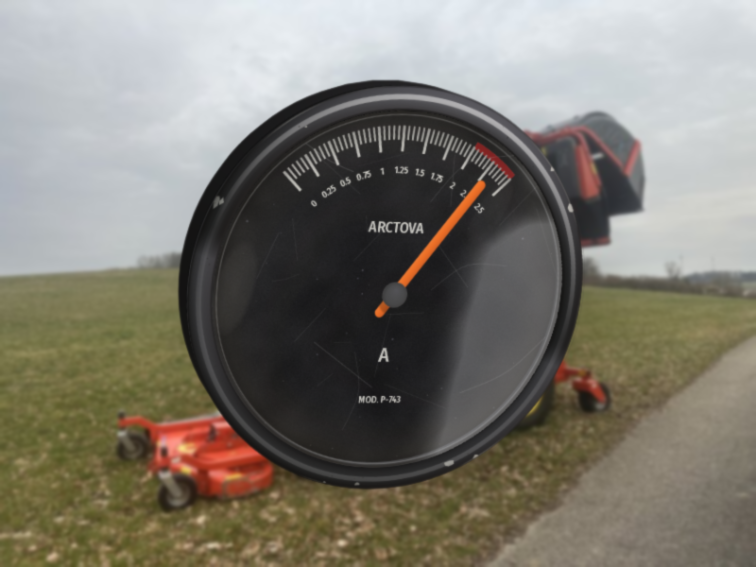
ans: 2.25,A
